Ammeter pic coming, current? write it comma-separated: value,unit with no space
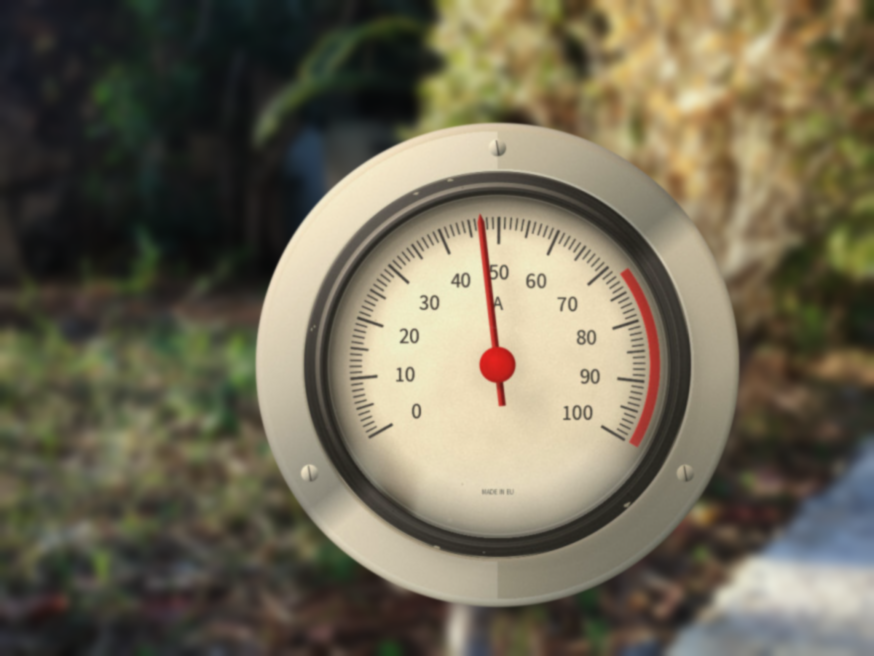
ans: 47,A
